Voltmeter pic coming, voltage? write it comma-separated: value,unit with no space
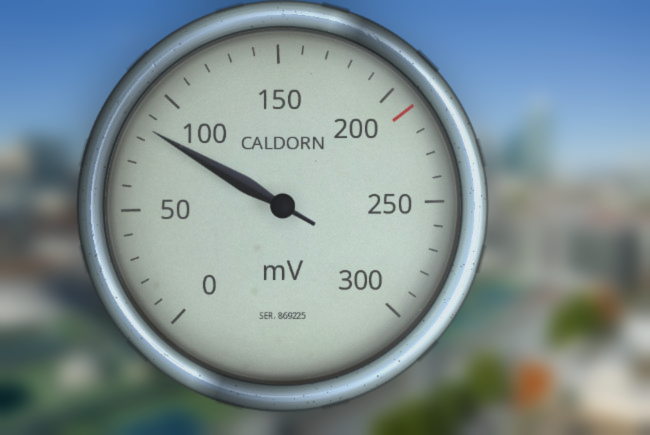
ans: 85,mV
